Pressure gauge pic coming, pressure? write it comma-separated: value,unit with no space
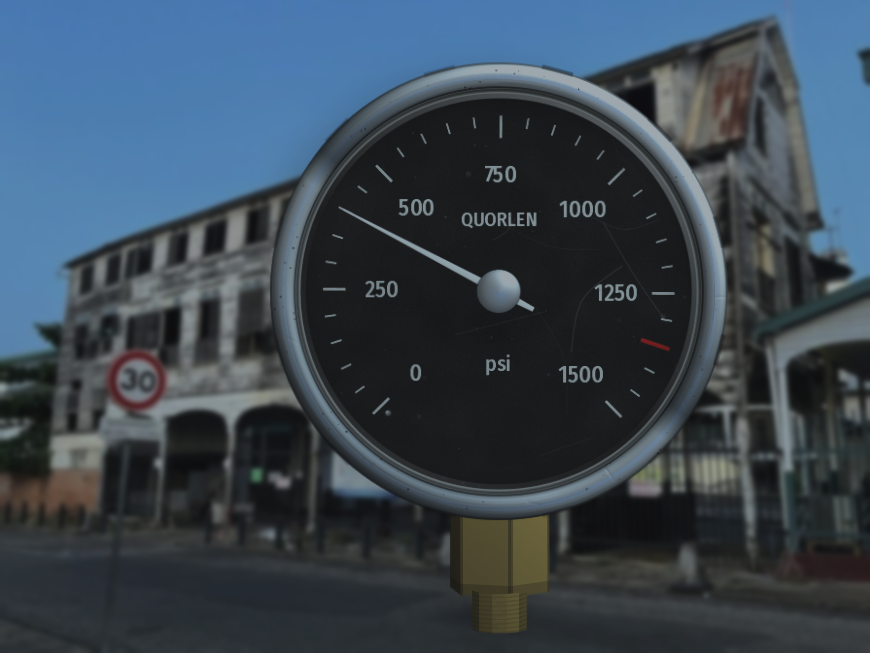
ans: 400,psi
